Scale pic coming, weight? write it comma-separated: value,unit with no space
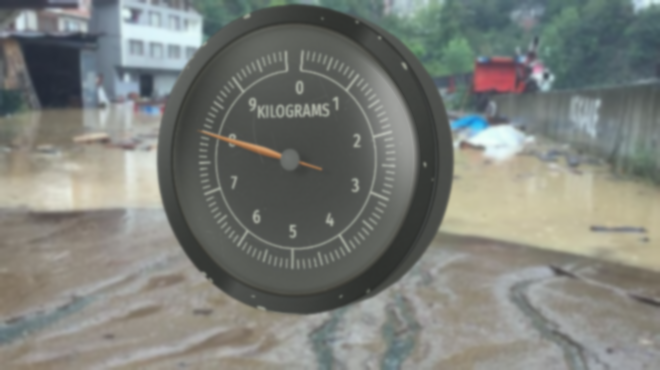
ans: 8,kg
